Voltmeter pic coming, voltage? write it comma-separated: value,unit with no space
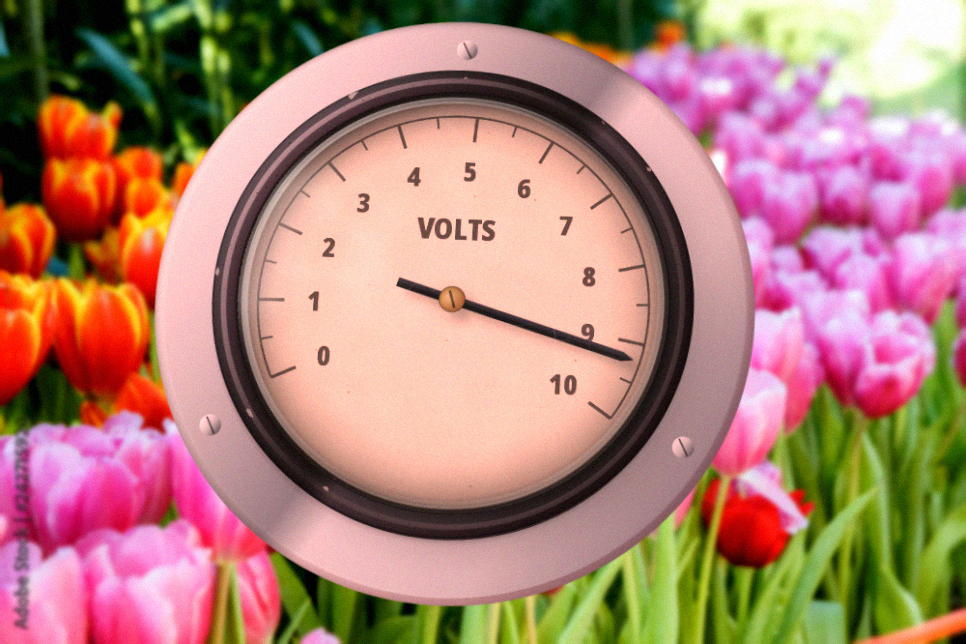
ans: 9.25,V
